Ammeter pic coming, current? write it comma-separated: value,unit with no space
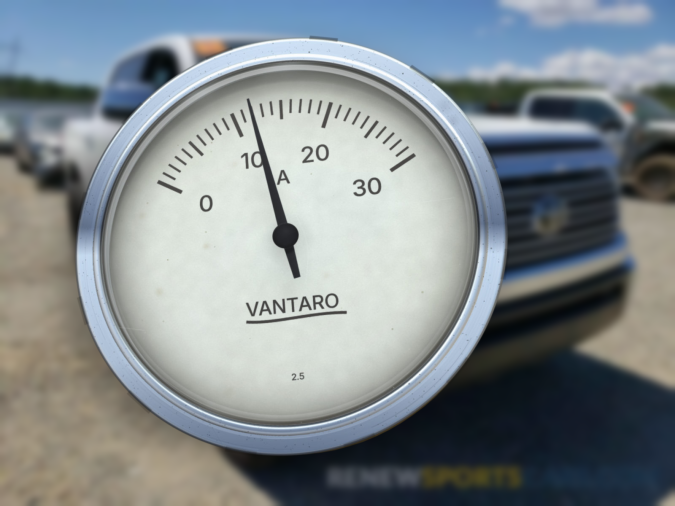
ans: 12,A
